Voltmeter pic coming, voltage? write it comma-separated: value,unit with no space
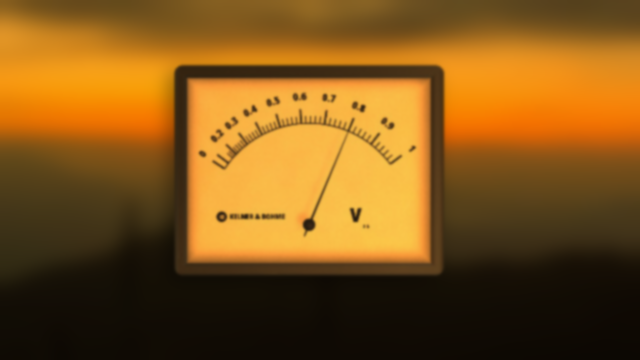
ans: 0.8,V
